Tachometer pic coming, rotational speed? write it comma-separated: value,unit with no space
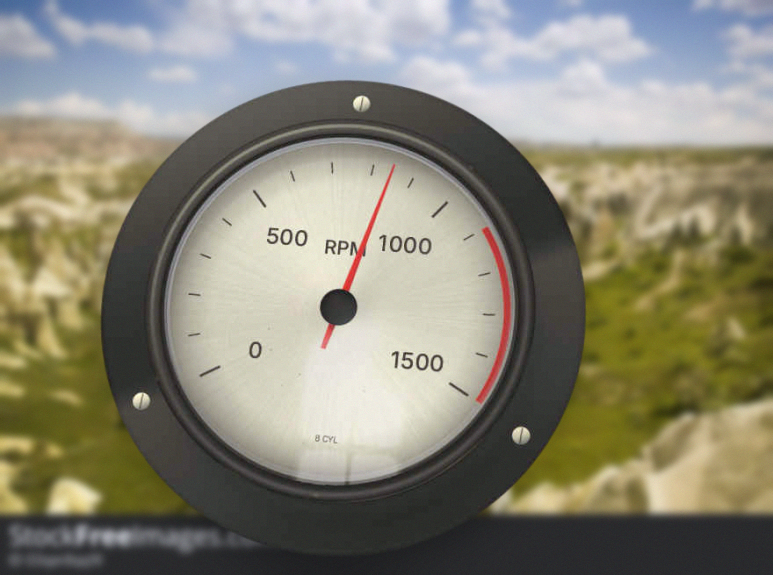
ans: 850,rpm
